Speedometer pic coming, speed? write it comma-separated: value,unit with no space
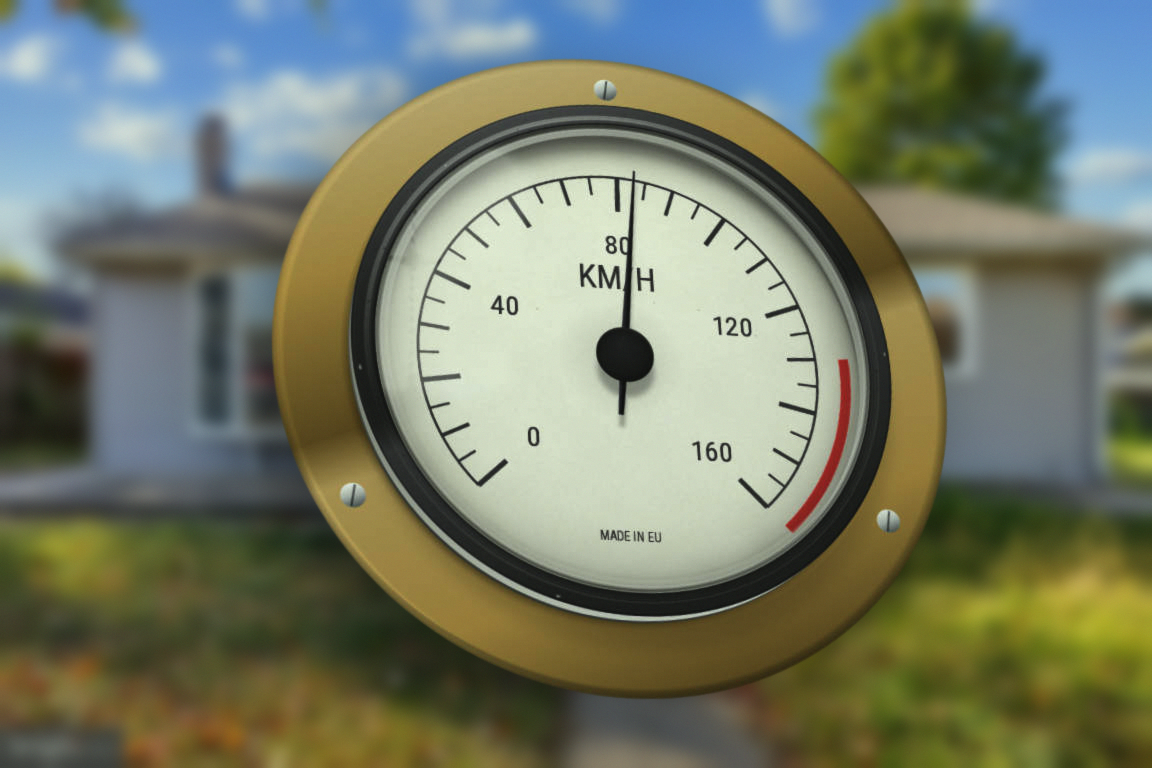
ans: 82.5,km/h
